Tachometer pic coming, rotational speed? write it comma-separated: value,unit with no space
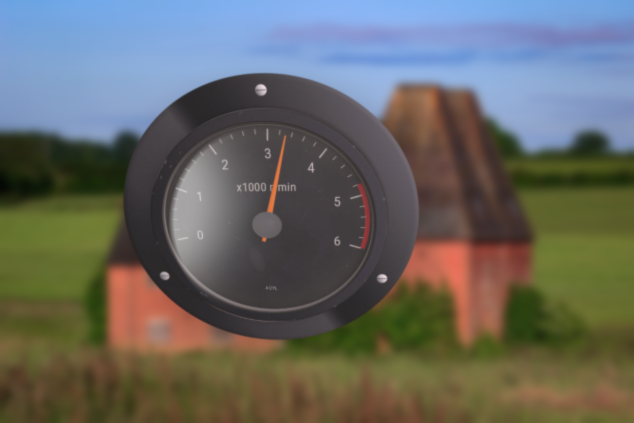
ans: 3300,rpm
